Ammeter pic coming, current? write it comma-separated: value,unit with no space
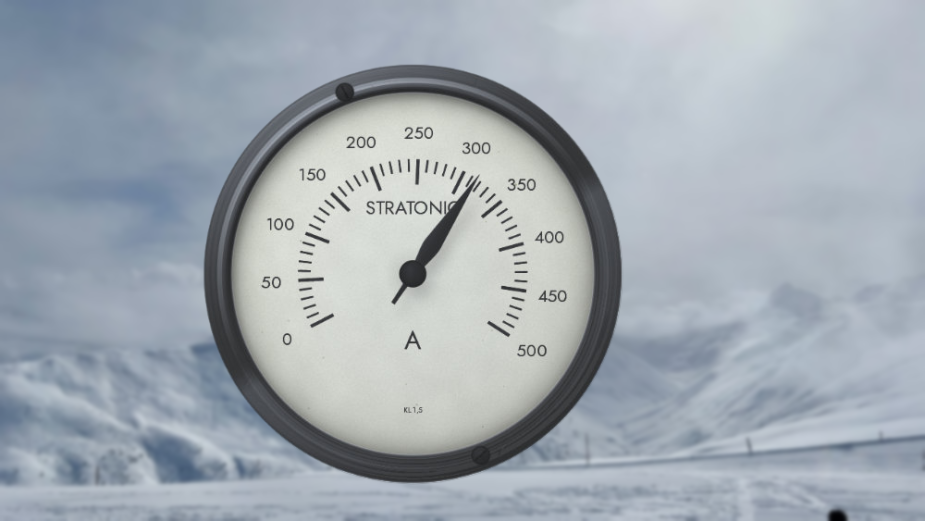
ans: 315,A
